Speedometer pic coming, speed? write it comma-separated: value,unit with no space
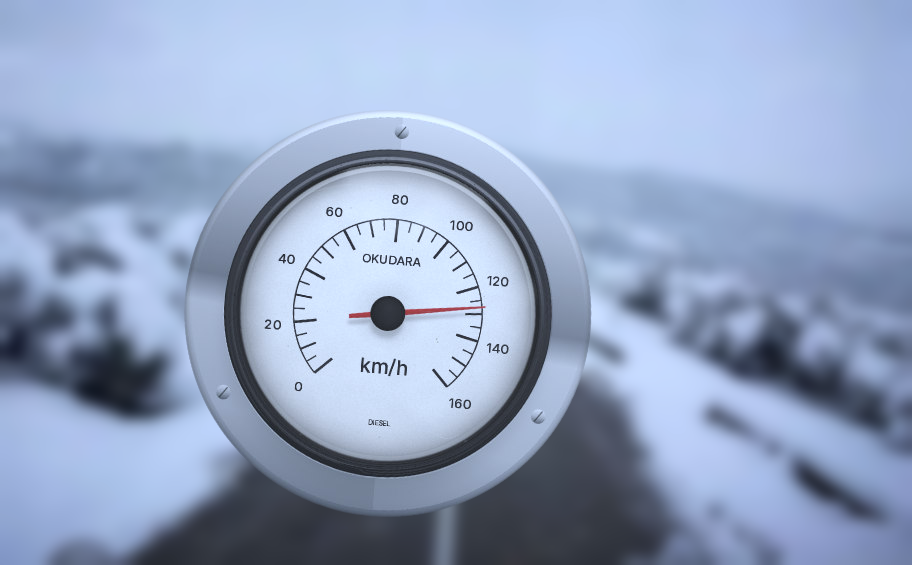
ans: 127.5,km/h
